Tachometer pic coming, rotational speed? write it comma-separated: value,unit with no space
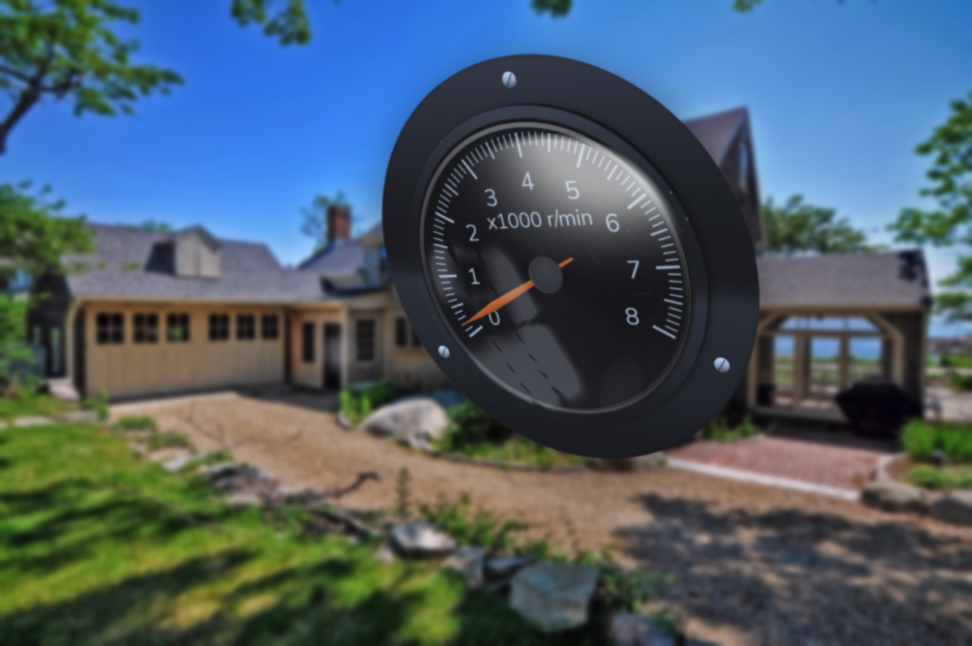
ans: 200,rpm
